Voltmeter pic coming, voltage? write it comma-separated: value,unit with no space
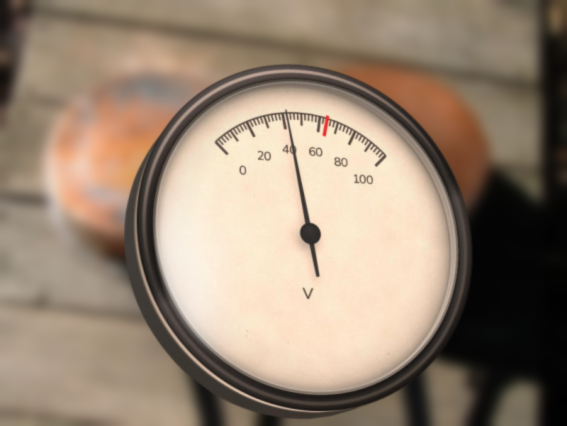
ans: 40,V
